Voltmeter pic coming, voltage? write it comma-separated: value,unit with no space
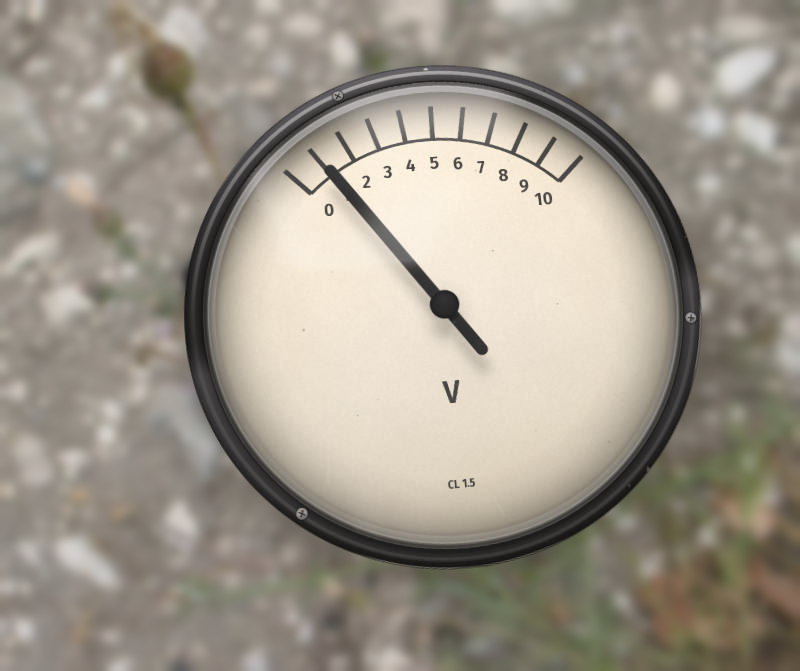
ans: 1,V
